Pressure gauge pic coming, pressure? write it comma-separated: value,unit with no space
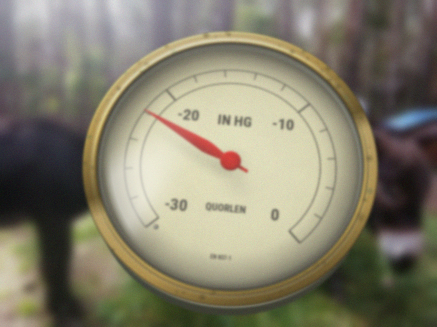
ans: -22,inHg
